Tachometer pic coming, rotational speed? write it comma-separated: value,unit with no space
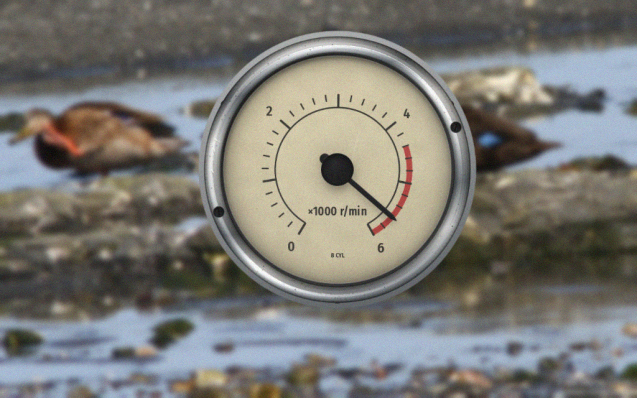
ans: 5600,rpm
